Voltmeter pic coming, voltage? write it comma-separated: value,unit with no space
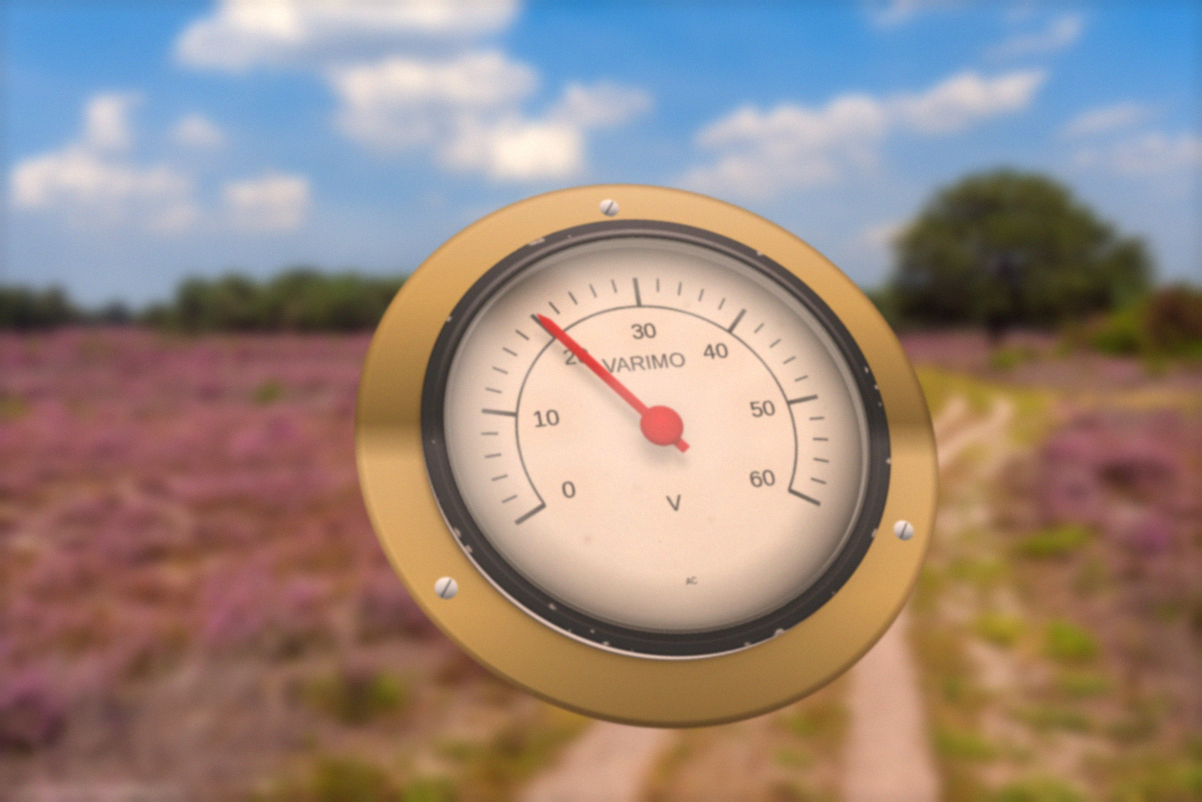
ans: 20,V
